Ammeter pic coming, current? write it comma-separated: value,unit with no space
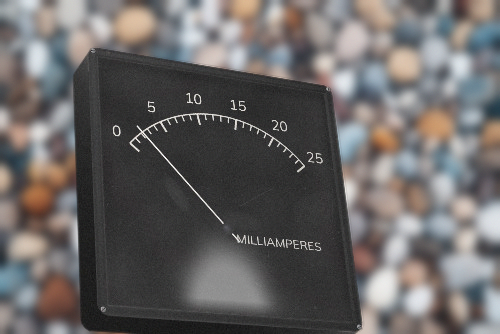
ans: 2,mA
